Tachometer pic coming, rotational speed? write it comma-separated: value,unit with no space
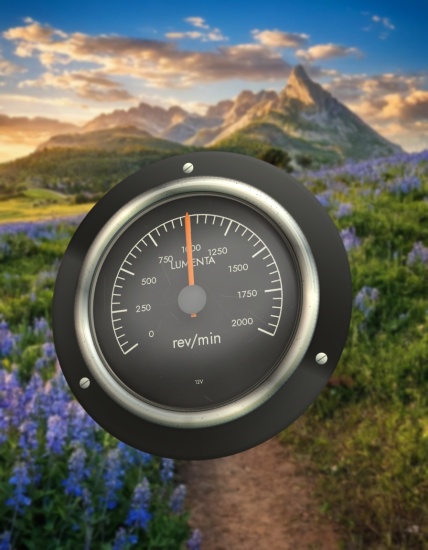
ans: 1000,rpm
